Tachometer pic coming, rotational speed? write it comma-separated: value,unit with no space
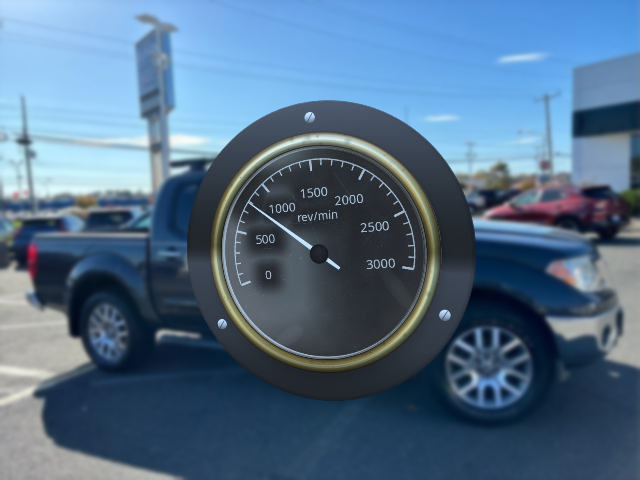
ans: 800,rpm
